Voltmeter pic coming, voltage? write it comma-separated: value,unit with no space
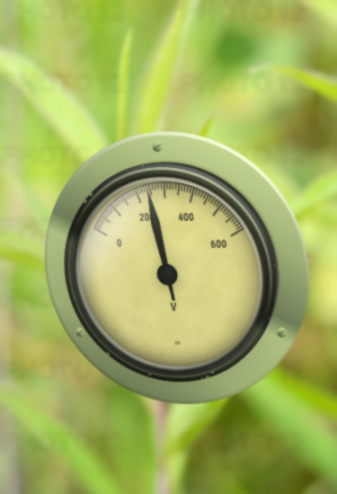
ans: 250,V
